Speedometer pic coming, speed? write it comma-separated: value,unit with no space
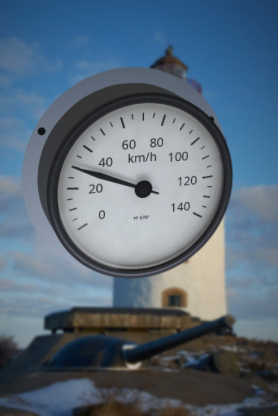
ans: 30,km/h
